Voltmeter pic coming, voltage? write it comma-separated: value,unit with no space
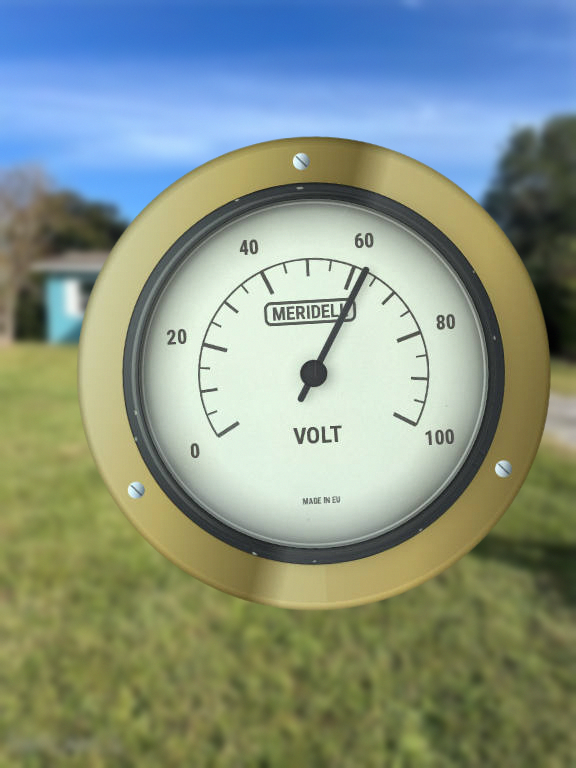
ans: 62.5,V
